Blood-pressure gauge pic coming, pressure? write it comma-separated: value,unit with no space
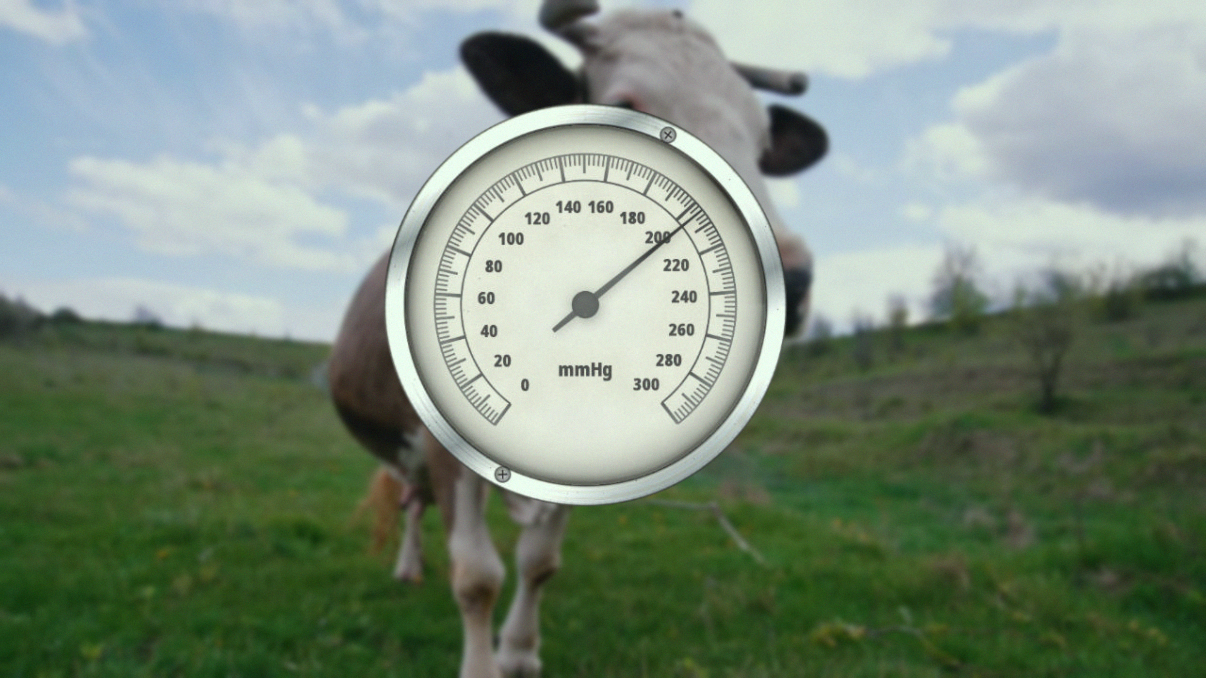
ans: 204,mmHg
